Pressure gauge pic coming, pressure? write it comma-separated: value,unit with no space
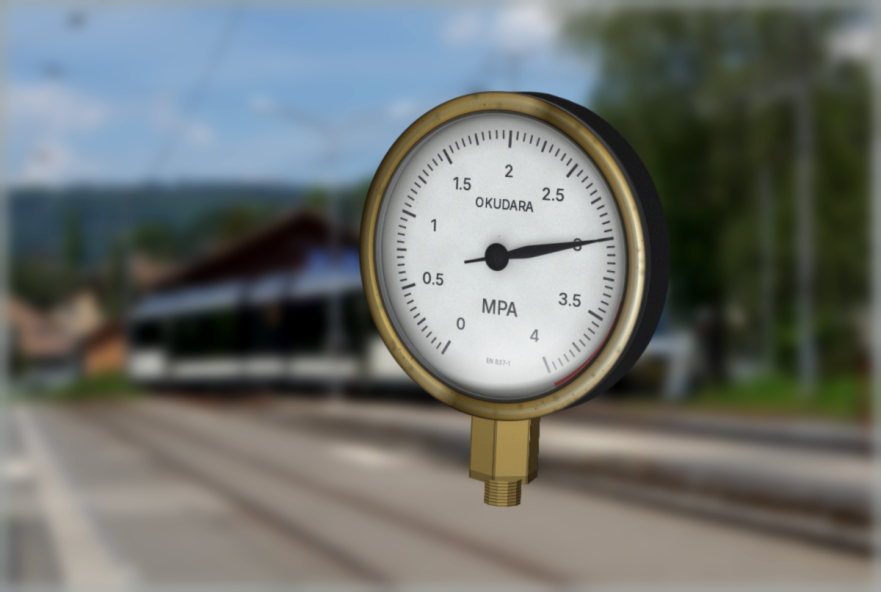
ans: 3,MPa
